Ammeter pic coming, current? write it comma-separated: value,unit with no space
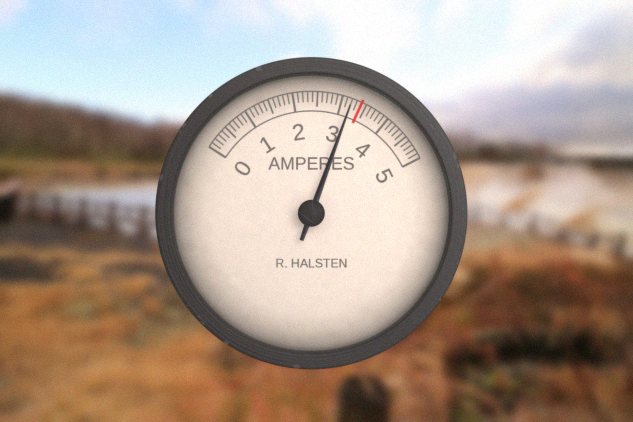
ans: 3.2,A
